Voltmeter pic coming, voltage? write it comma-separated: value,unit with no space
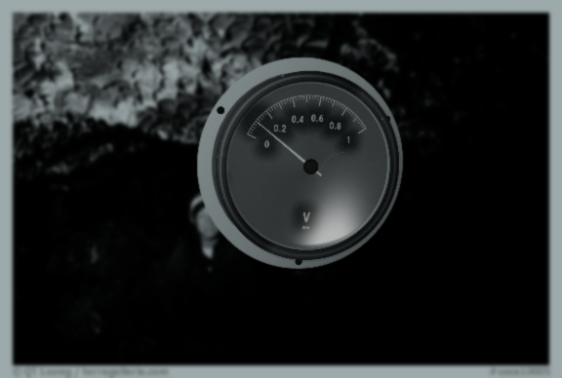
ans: 0.1,V
